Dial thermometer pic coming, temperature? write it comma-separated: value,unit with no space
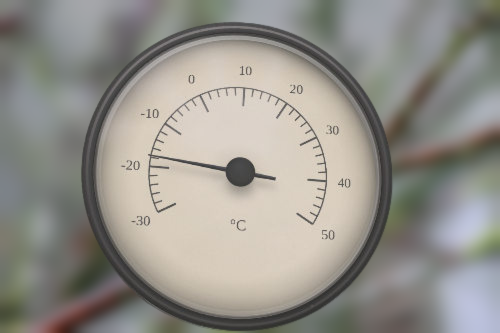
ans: -18,°C
